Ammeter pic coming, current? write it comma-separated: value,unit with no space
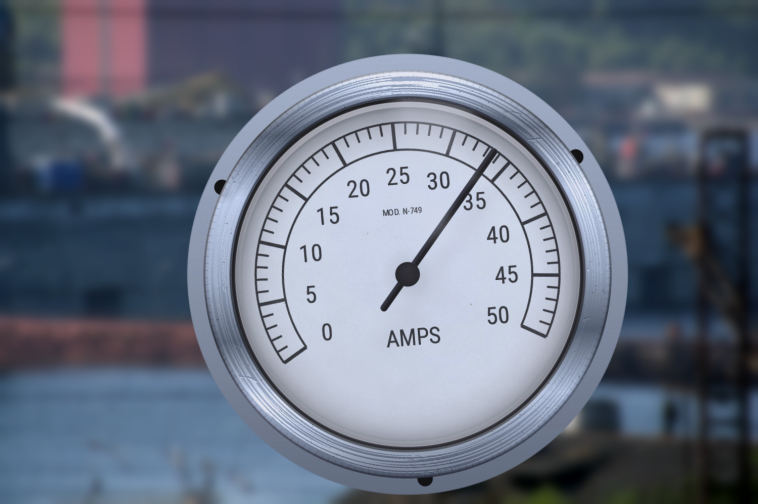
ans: 33.5,A
